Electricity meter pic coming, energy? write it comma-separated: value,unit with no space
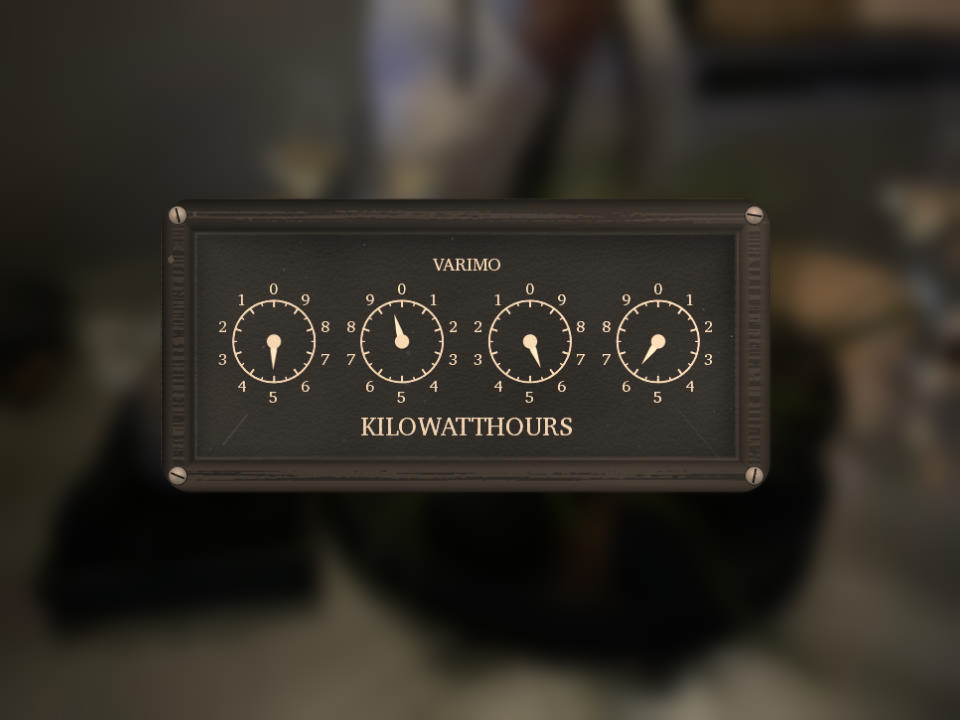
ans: 4956,kWh
